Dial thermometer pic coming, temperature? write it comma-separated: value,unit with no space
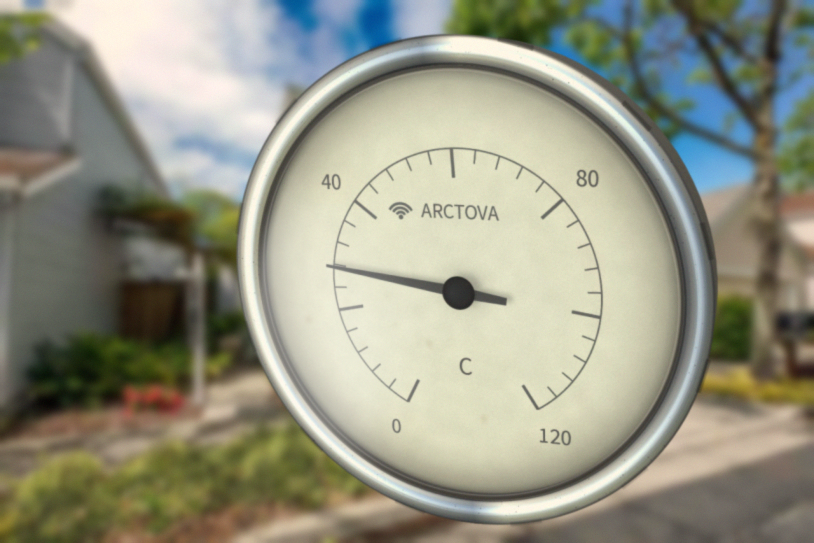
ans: 28,°C
